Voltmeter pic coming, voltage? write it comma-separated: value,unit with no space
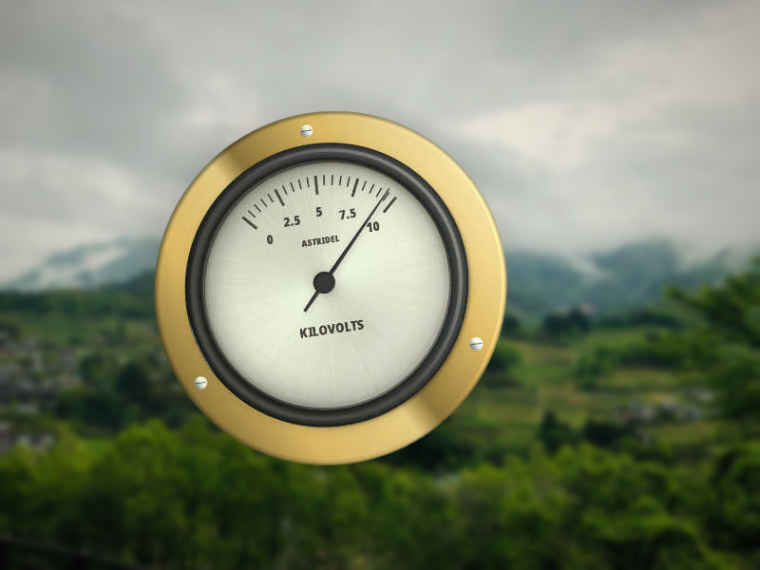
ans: 9.5,kV
